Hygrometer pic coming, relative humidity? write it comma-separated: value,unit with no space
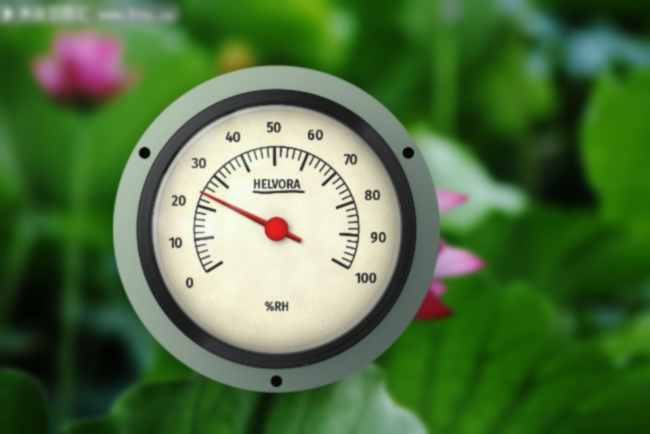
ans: 24,%
